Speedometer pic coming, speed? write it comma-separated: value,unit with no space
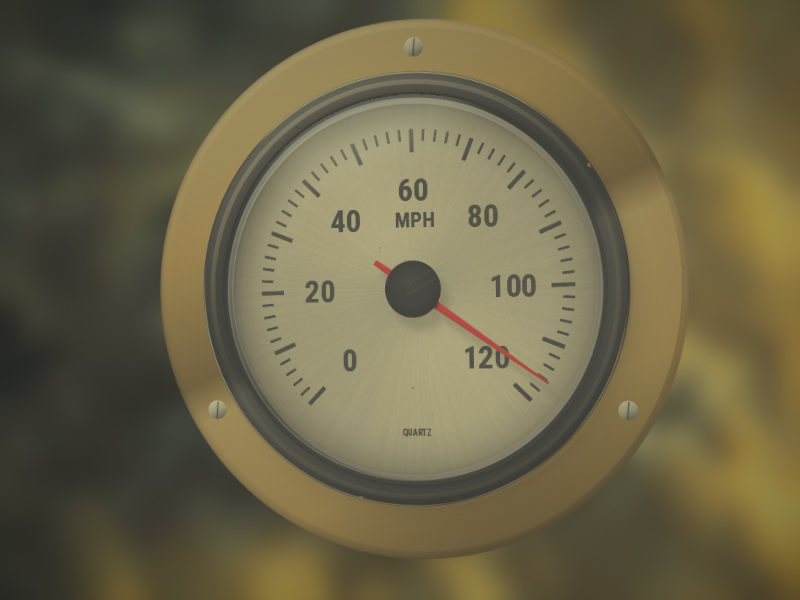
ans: 116,mph
